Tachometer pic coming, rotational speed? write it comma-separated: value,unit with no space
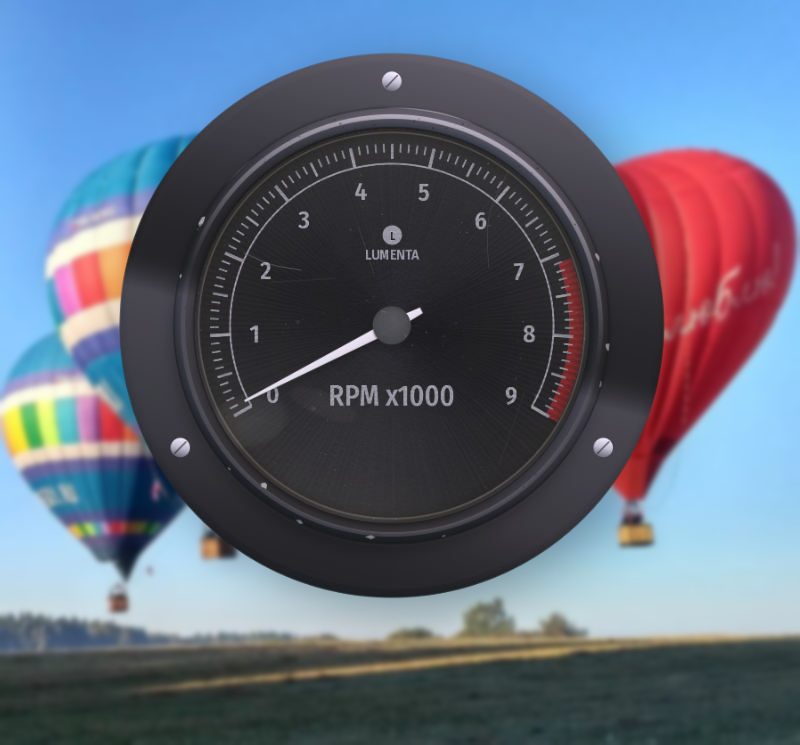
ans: 100,rpm
